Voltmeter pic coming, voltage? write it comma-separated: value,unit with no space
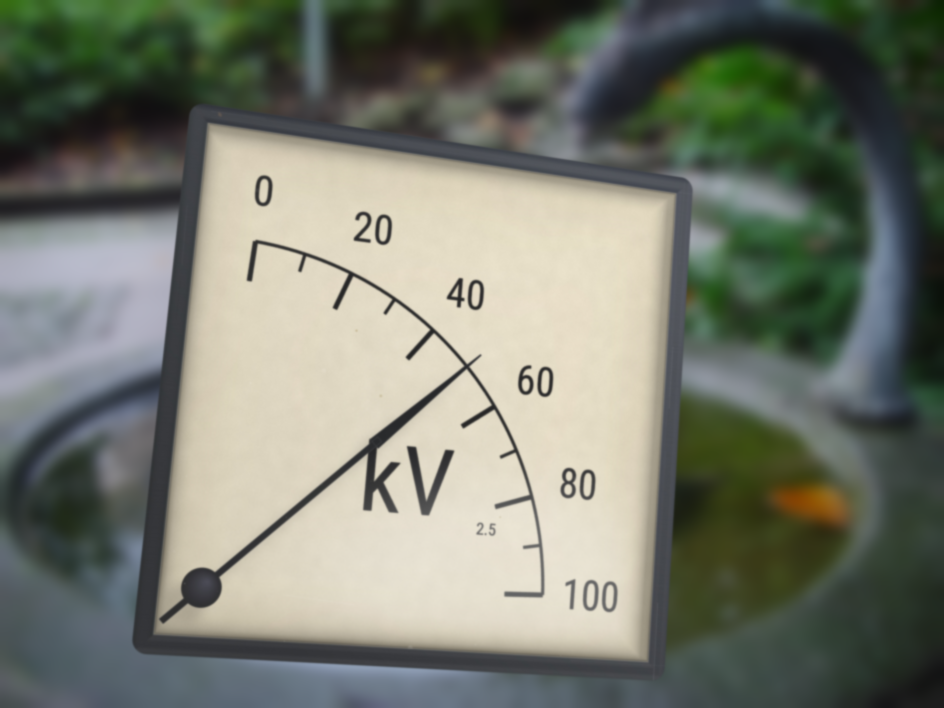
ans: 50,kV
